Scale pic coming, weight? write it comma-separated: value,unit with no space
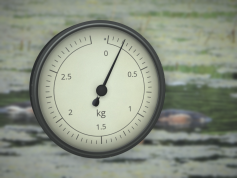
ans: 0.15,kg
